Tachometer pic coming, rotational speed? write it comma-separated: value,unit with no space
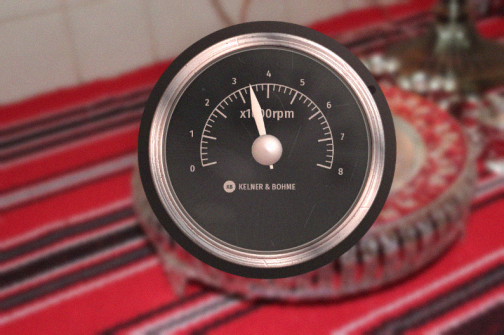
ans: 3400,rpm
